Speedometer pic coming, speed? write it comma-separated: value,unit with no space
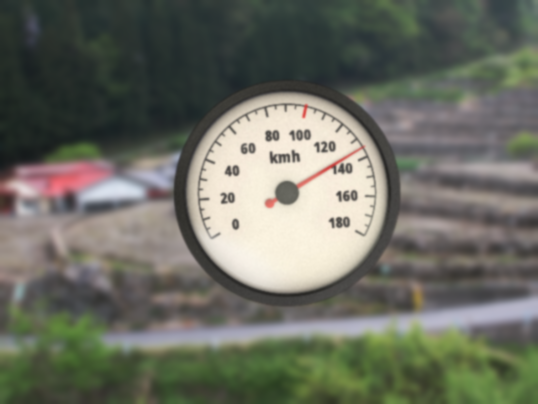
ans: 135,km/h
